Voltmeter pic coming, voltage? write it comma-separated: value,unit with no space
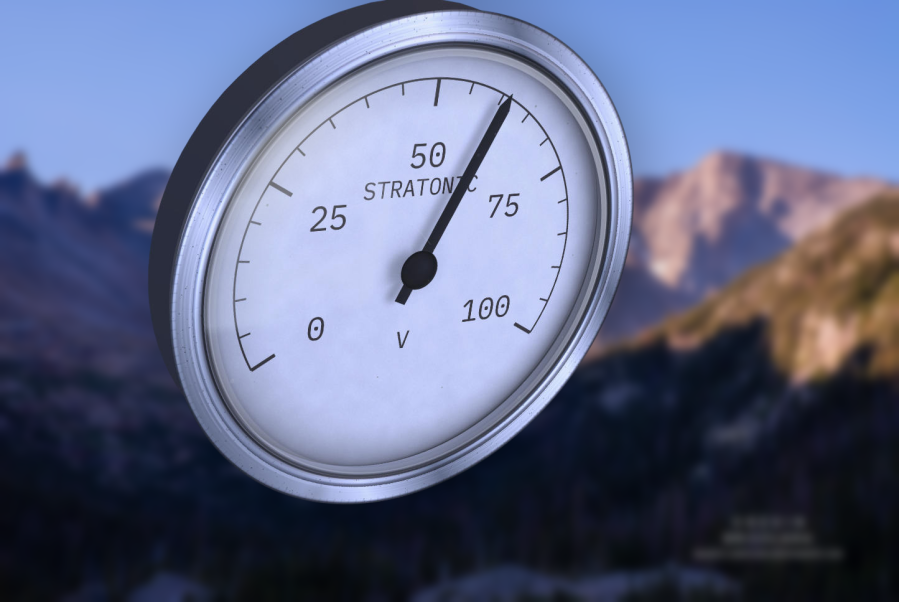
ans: 60,V
